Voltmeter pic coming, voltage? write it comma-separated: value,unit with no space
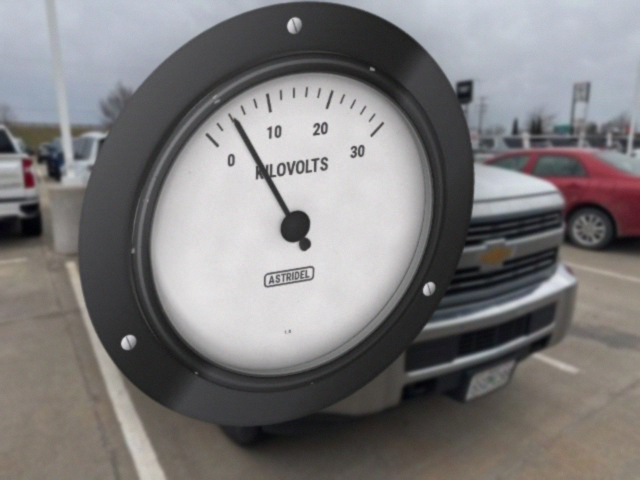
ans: 4,kV
